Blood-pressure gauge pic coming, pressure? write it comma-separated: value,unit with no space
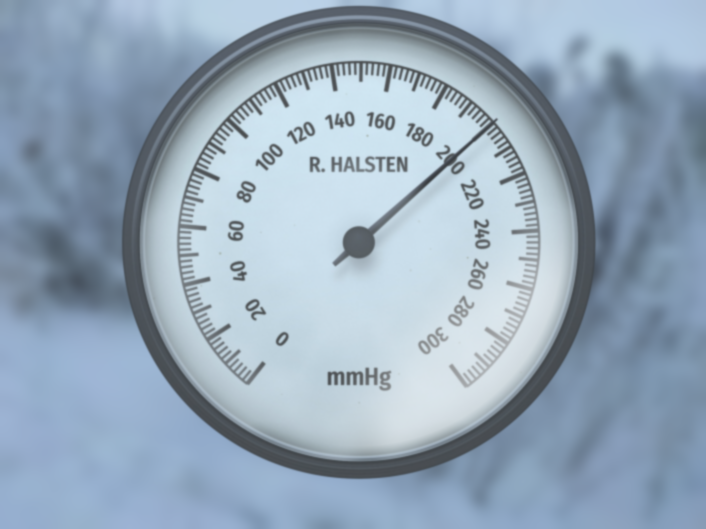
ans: 200,mmHg
